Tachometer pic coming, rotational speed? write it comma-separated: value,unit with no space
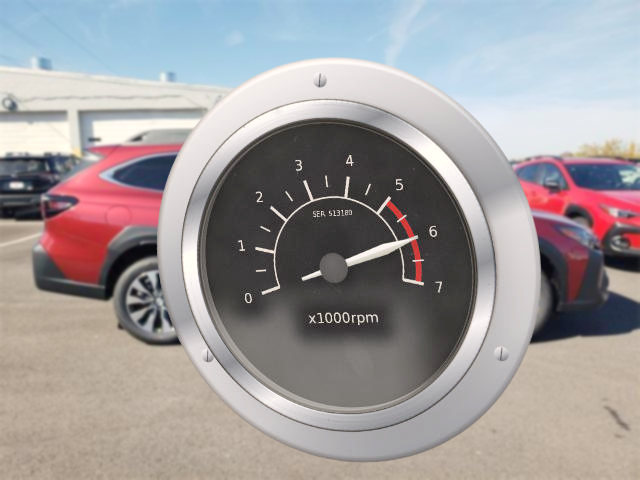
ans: 6000,rpm
